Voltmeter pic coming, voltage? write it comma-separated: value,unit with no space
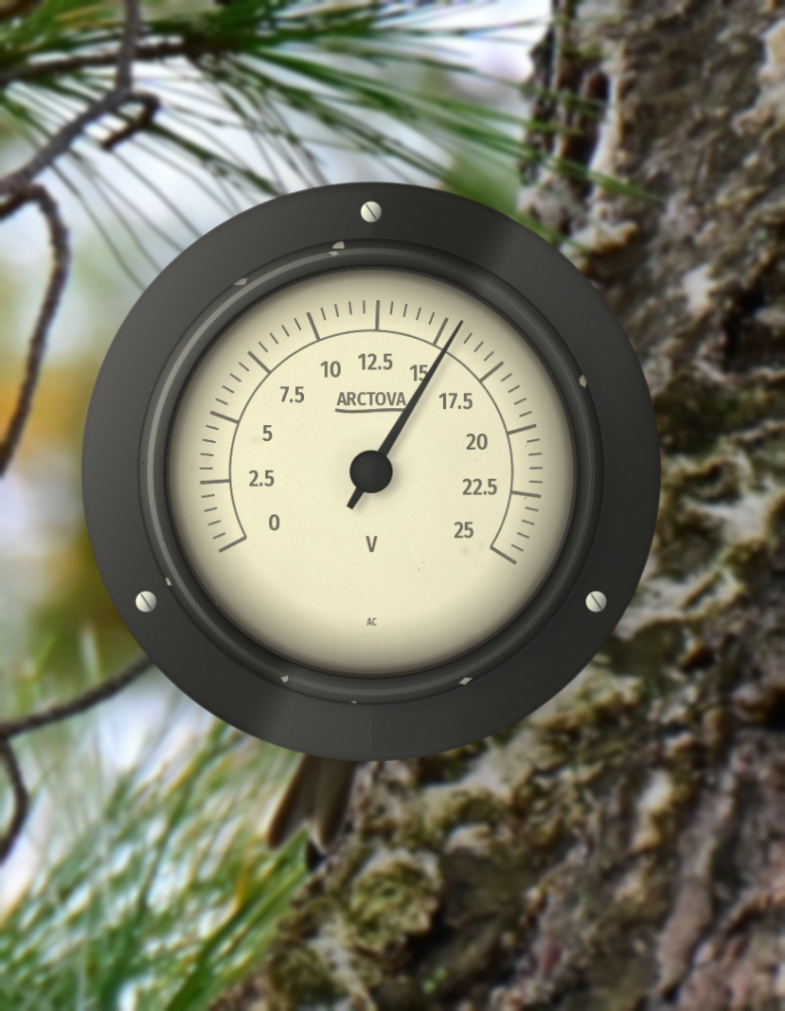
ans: 15.5,V
